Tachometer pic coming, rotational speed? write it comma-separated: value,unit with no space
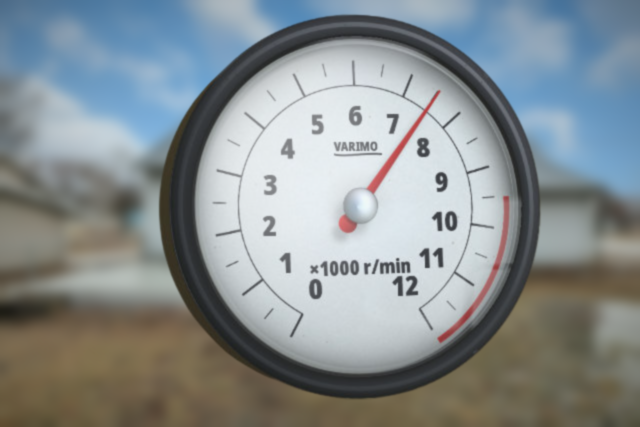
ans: 7500,rpm
